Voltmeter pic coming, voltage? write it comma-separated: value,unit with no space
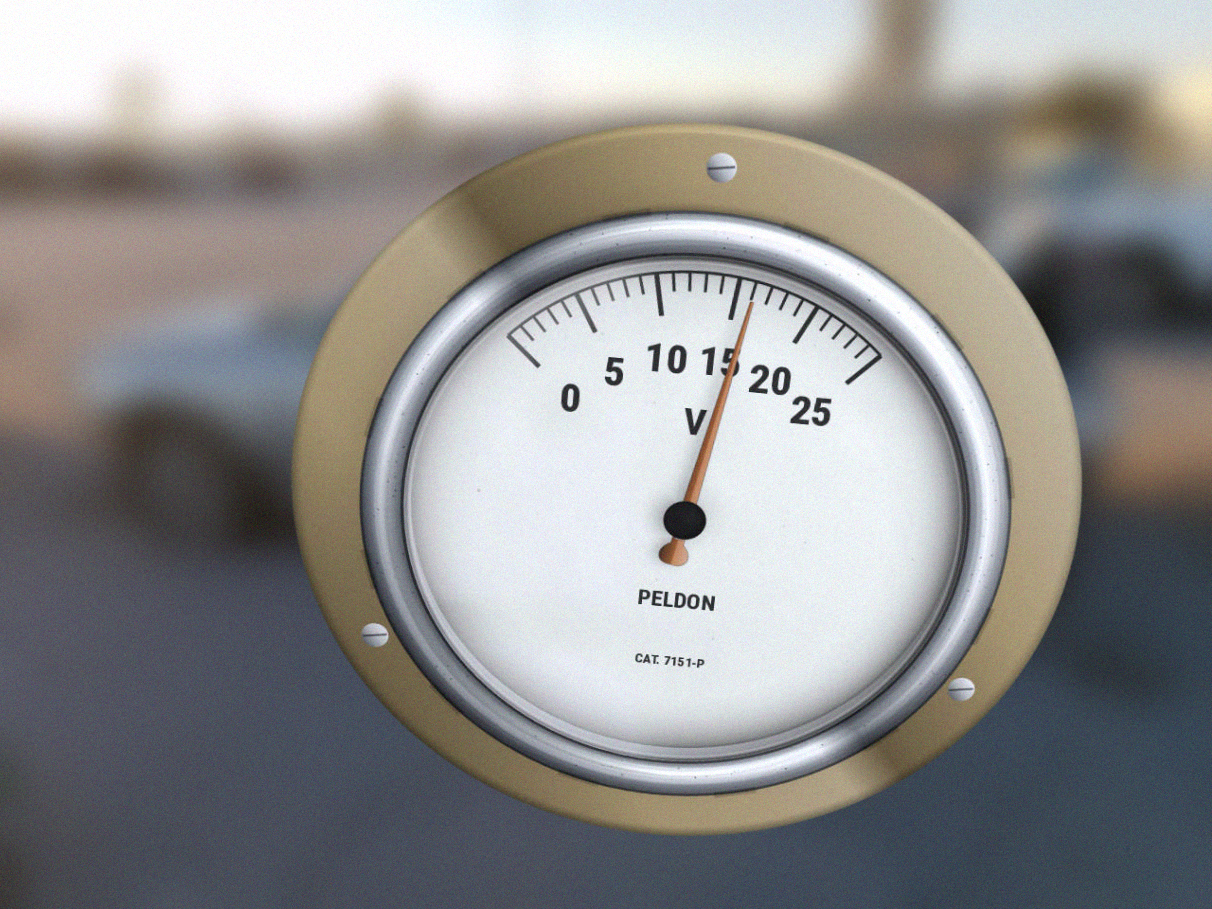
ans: 16,V
